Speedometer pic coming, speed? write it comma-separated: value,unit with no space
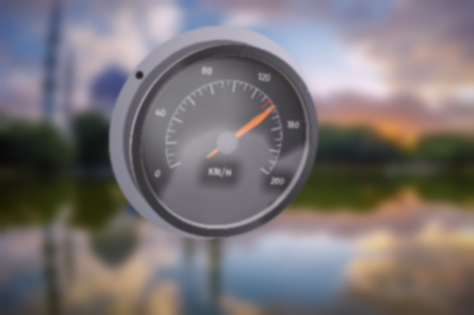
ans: 140,km/h
